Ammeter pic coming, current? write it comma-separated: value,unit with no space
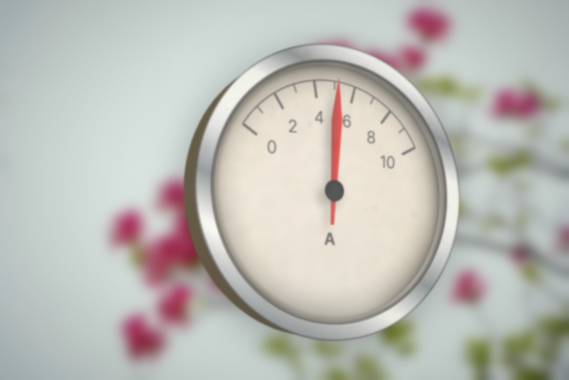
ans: 5,A
